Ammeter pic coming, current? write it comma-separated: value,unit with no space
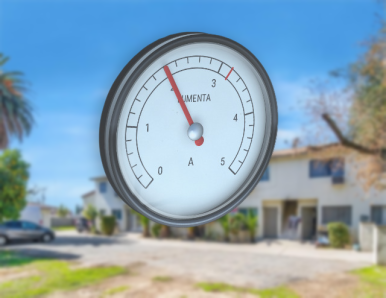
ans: 2,A
